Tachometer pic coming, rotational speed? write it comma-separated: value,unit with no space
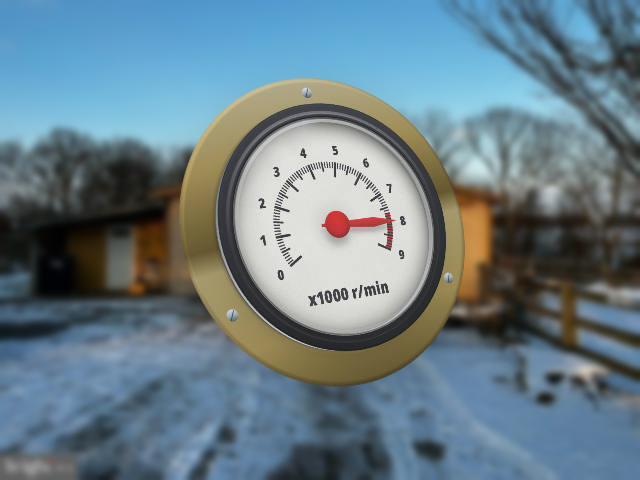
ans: 8000,rpm
